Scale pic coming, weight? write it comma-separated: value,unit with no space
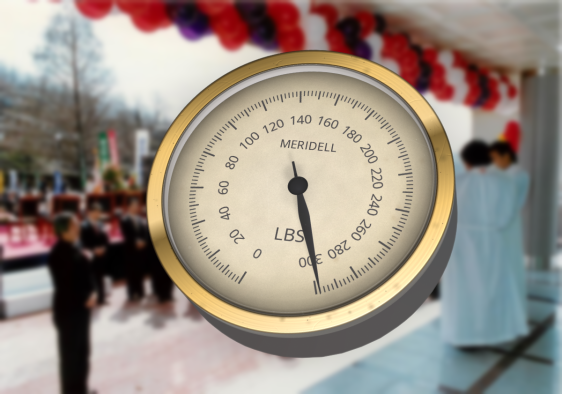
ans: 298,lb
